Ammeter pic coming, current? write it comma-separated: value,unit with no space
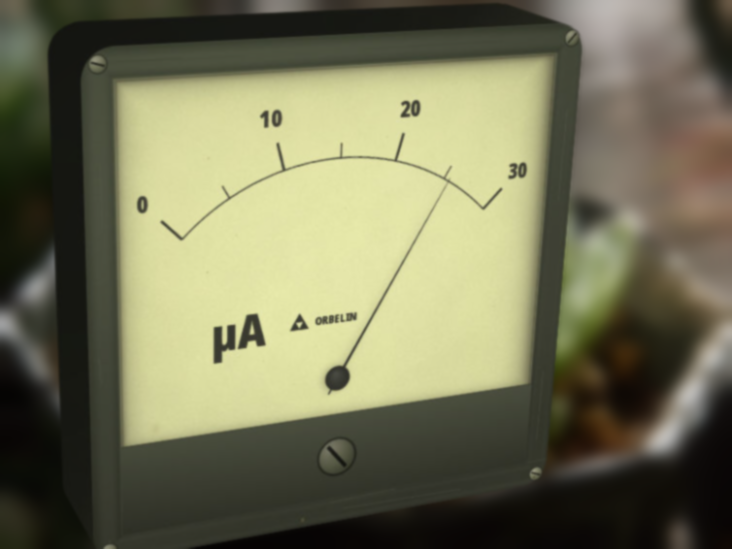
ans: 25,µA
